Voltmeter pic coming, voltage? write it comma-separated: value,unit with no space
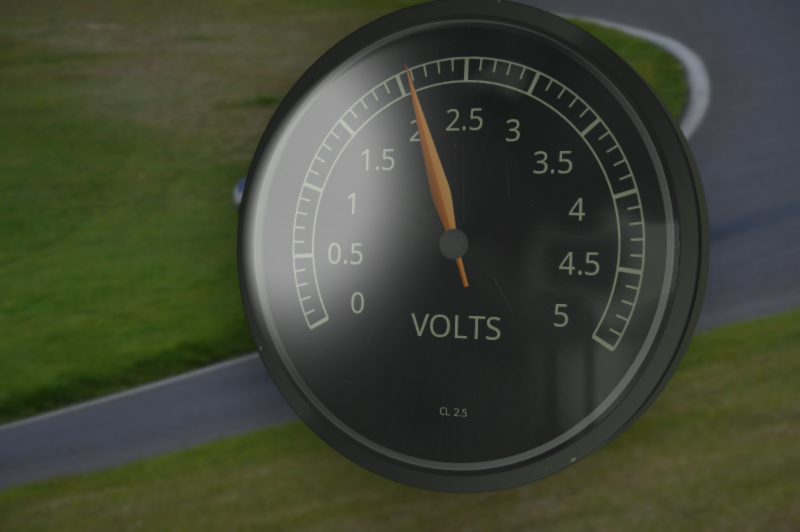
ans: 2.1,V
